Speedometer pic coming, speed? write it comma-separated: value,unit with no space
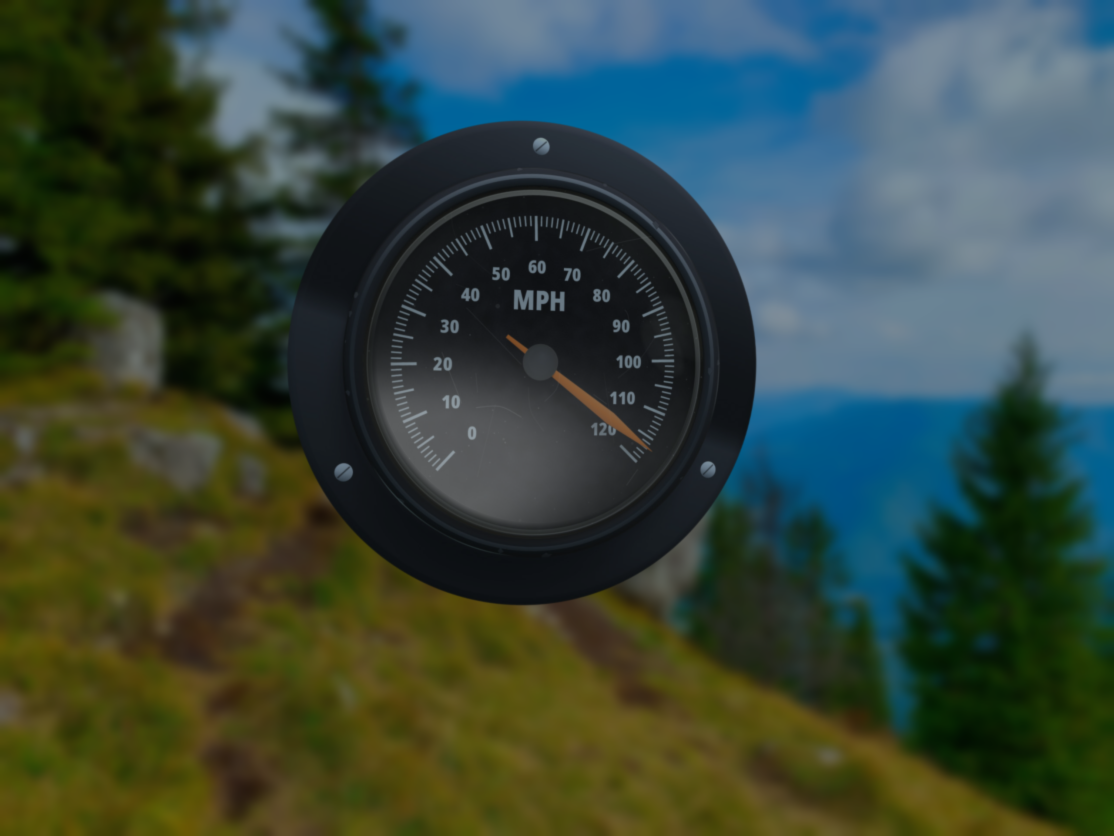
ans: 117,mph
